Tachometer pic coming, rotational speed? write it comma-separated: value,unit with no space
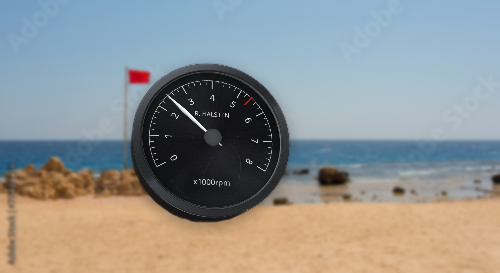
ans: 2400,rpm
